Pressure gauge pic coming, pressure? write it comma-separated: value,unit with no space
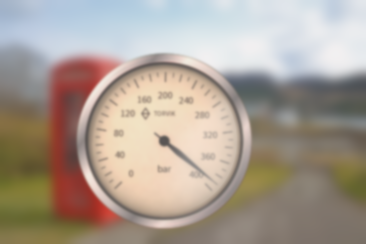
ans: 390,bar
